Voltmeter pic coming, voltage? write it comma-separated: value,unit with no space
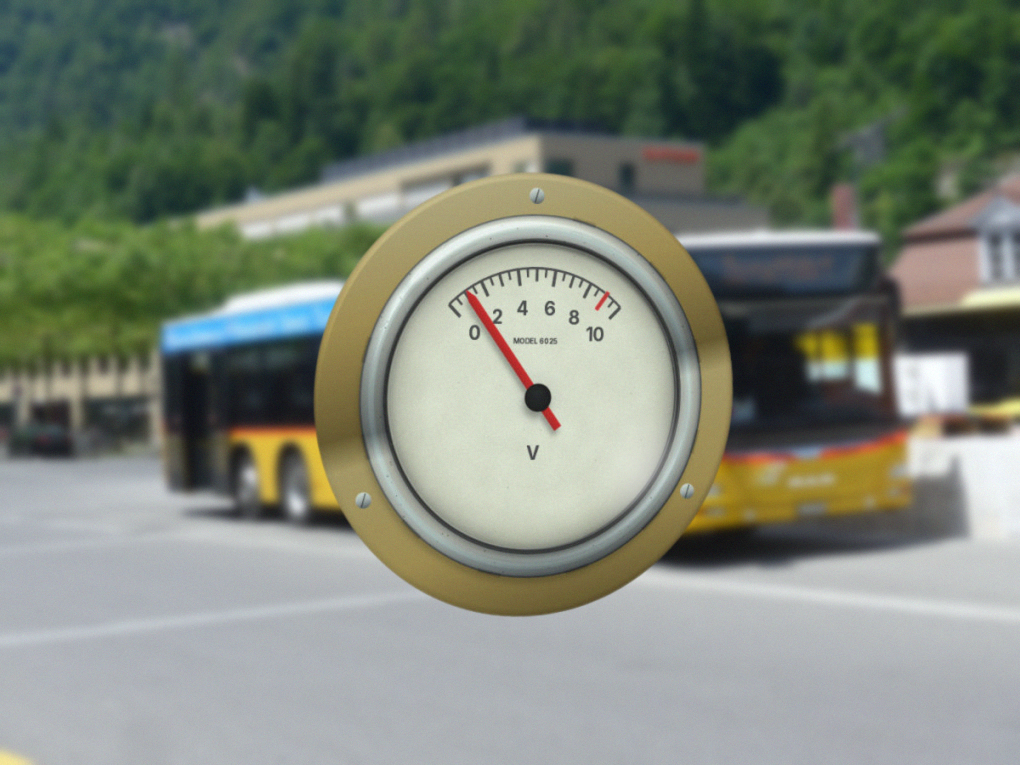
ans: 1,V
